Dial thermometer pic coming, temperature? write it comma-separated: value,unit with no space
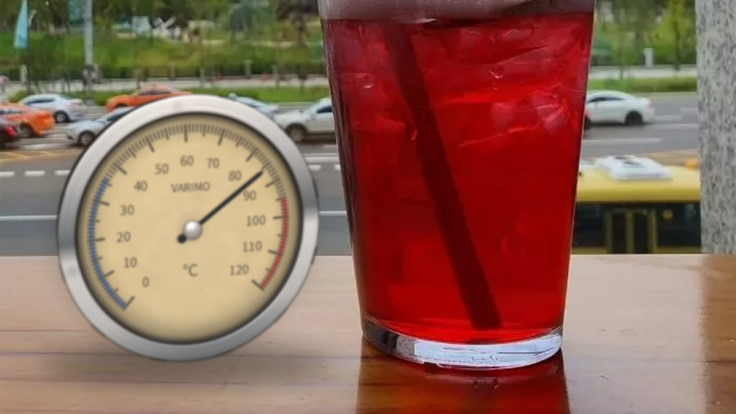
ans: 85,°C
